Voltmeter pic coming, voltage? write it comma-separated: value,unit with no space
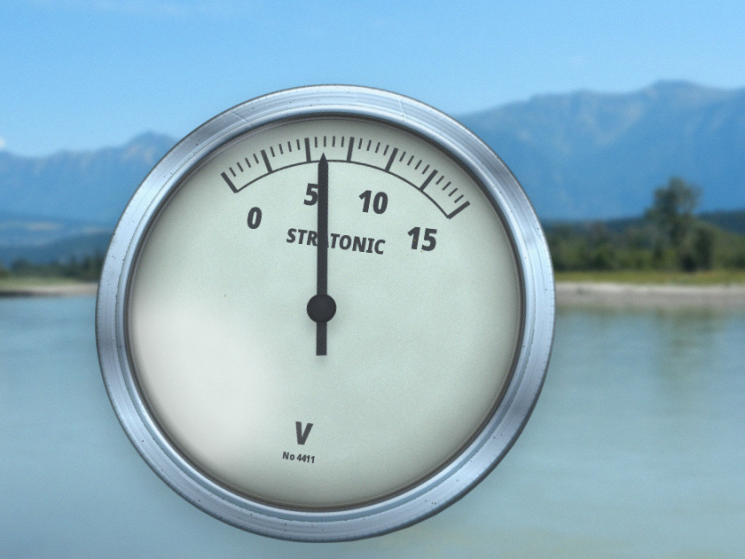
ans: 6,V
